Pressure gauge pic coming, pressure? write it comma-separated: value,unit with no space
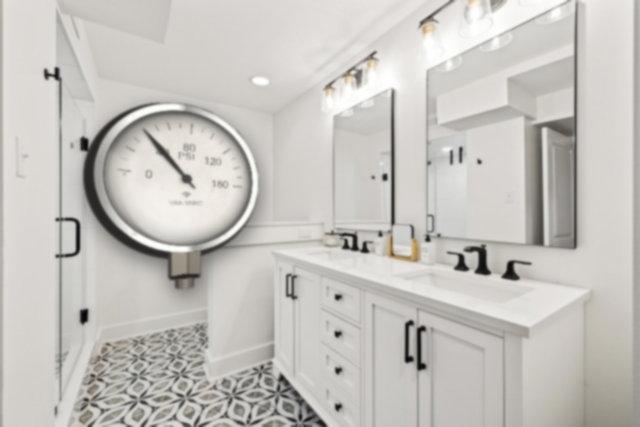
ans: 40,psi
